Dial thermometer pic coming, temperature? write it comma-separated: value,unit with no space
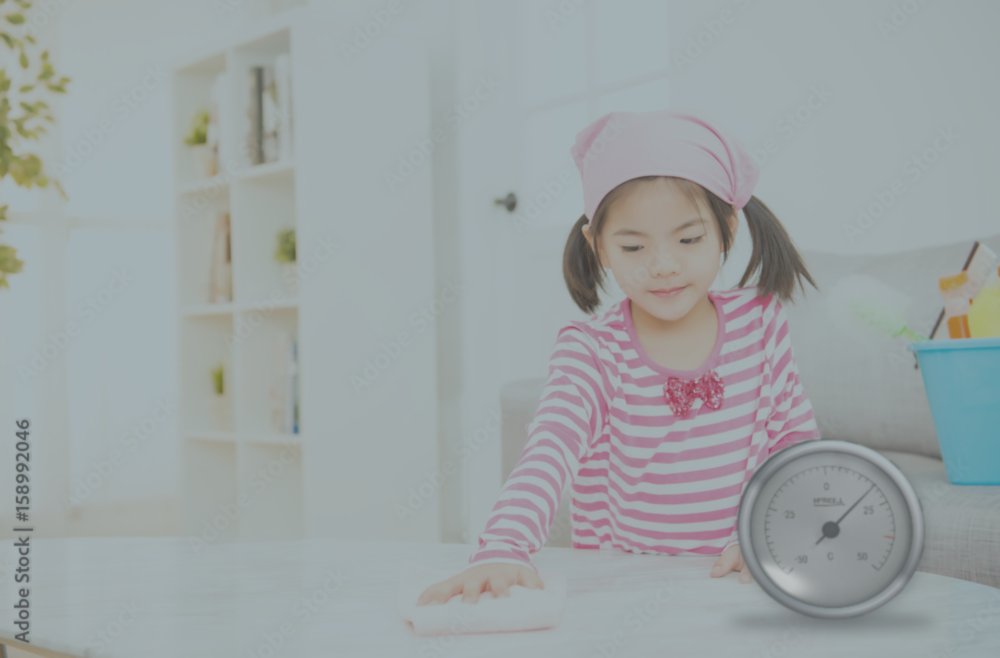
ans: 17.5,°C
